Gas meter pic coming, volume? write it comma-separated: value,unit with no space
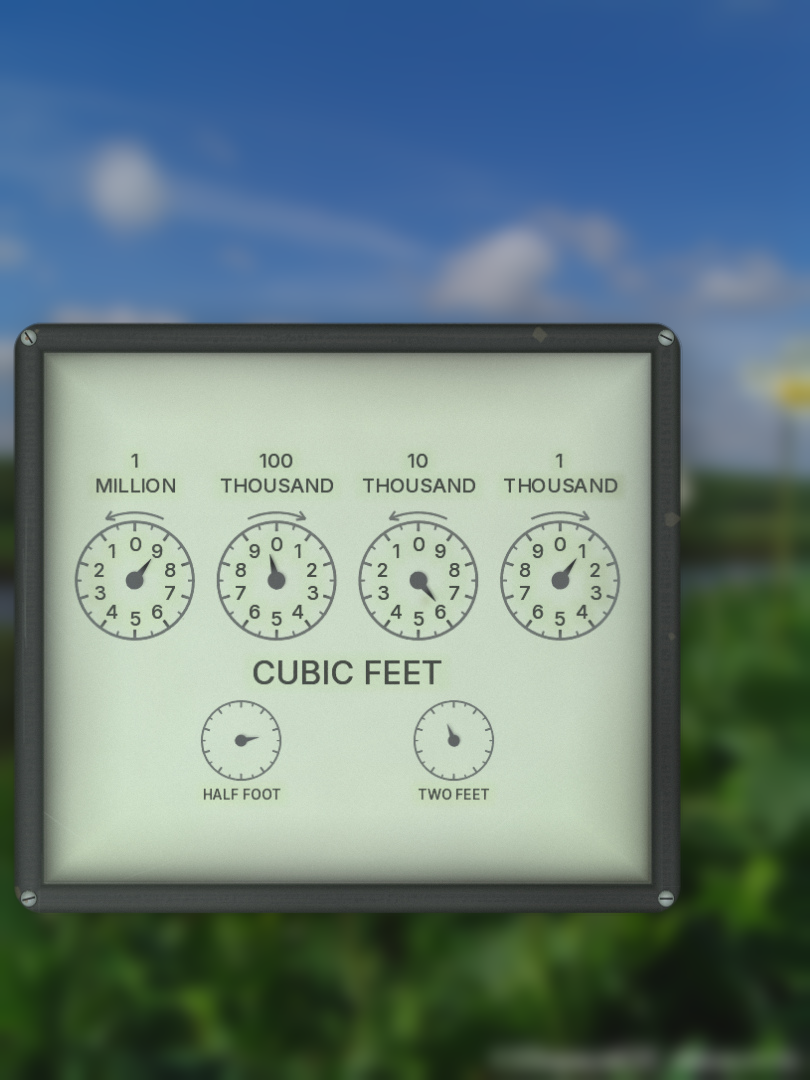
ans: 896100,ft³
